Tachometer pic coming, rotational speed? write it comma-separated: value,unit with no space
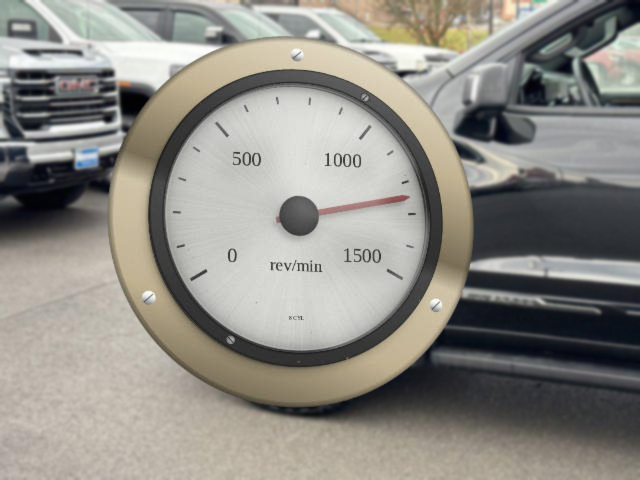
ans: 1250,rpm
